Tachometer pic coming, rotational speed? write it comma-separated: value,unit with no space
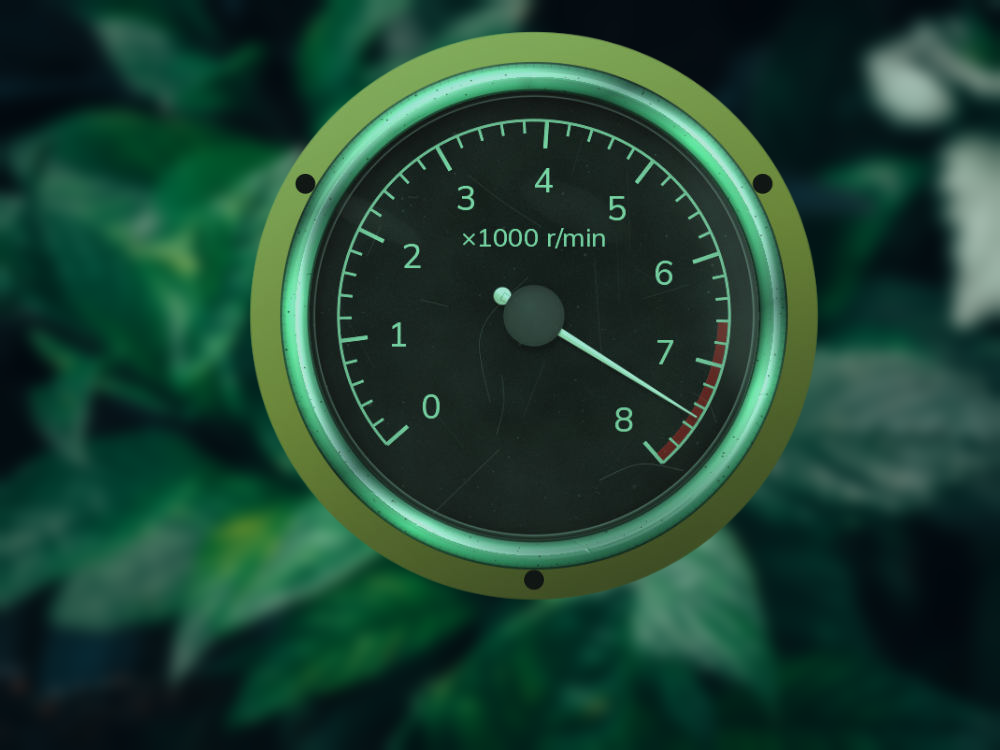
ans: 7500,rpm
